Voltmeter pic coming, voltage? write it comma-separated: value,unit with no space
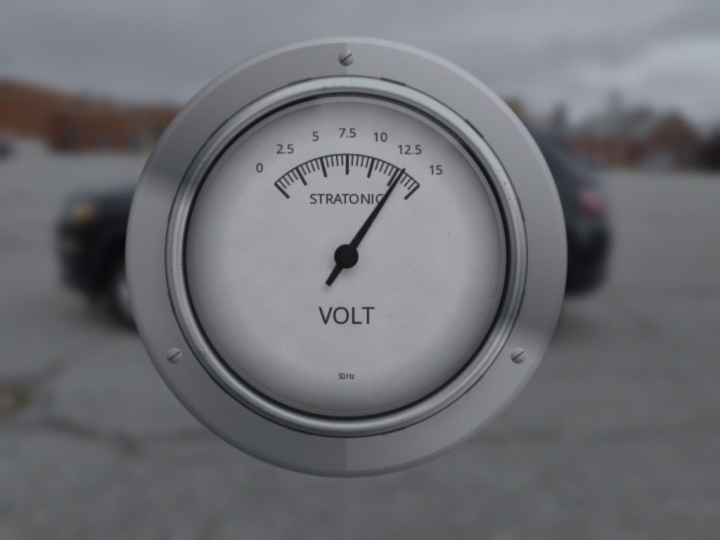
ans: 13,V
